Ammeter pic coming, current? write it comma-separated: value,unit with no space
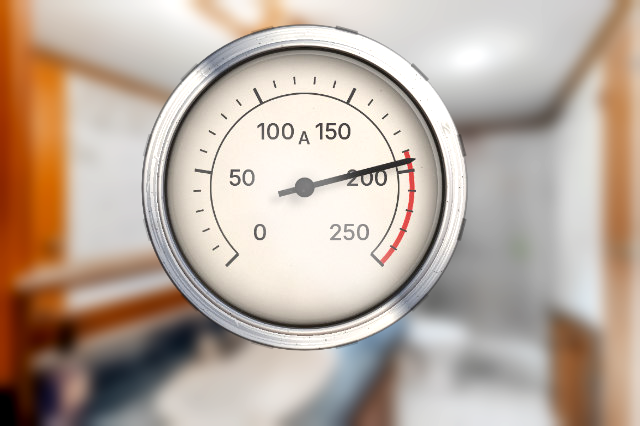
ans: 195,A
